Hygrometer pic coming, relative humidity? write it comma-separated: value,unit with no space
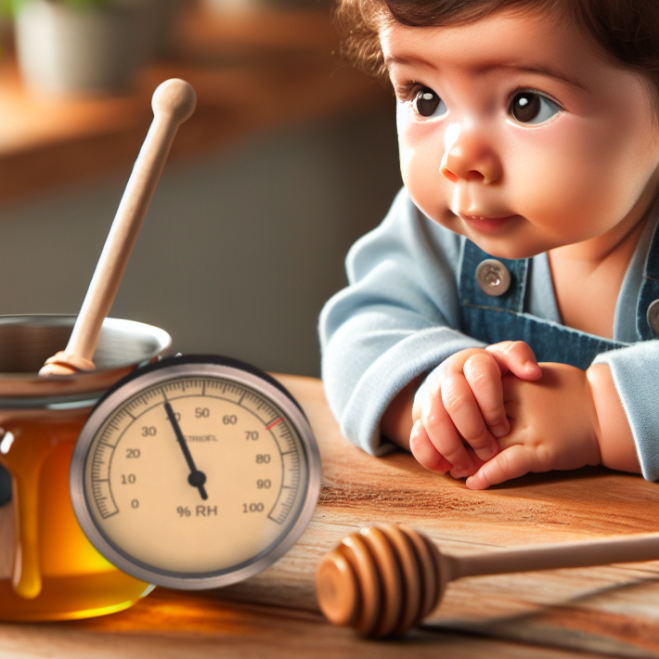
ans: 40,%
